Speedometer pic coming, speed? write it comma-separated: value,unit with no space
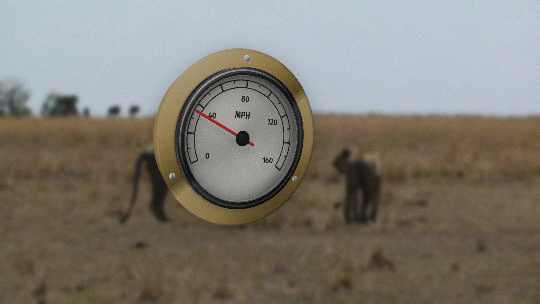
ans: 35,mph
